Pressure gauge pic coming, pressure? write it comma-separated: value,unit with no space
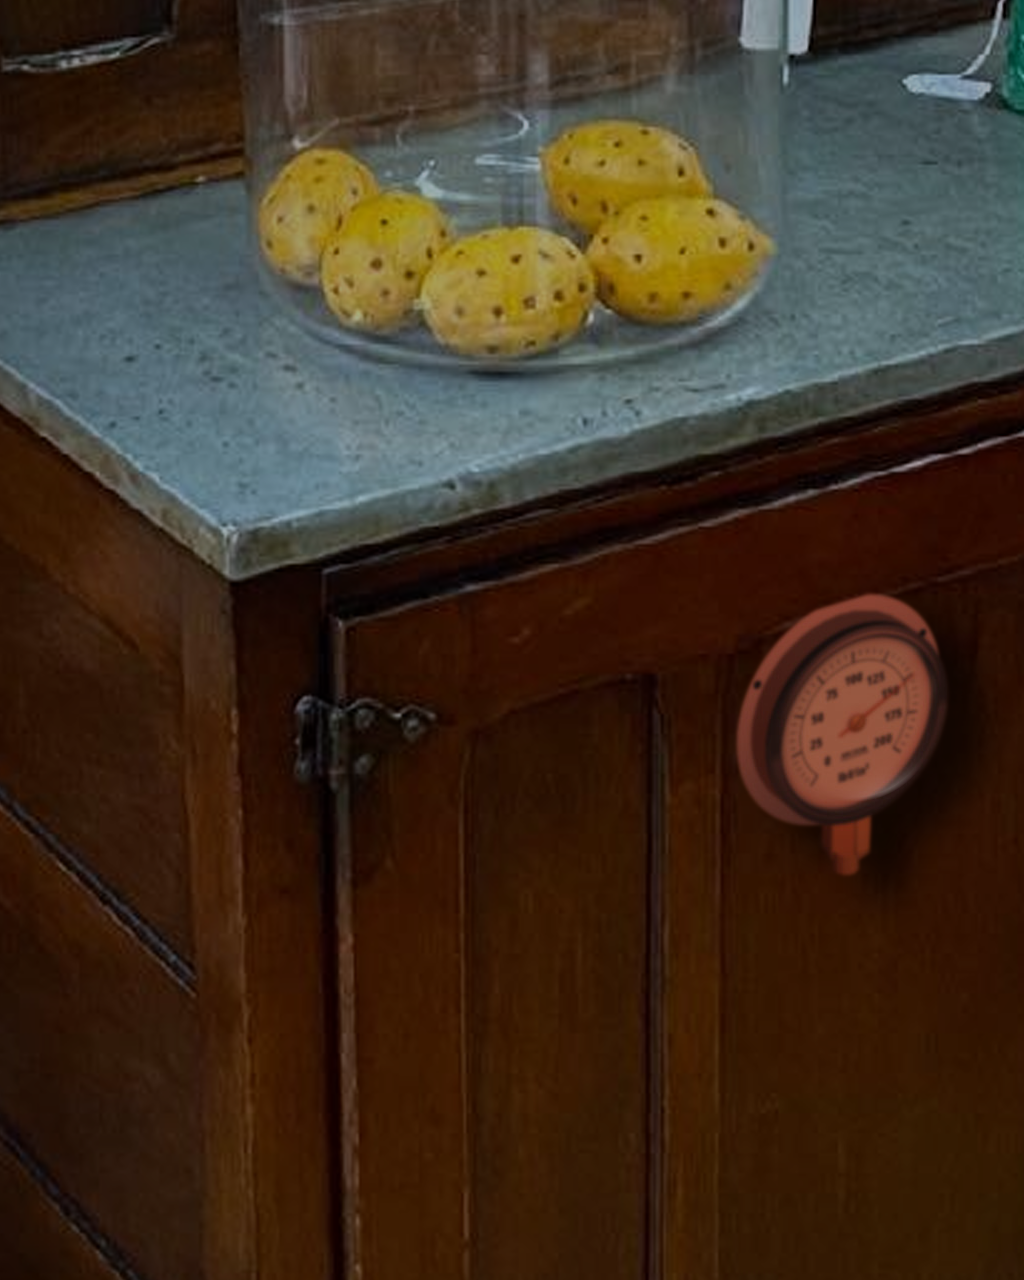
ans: 150,psi
